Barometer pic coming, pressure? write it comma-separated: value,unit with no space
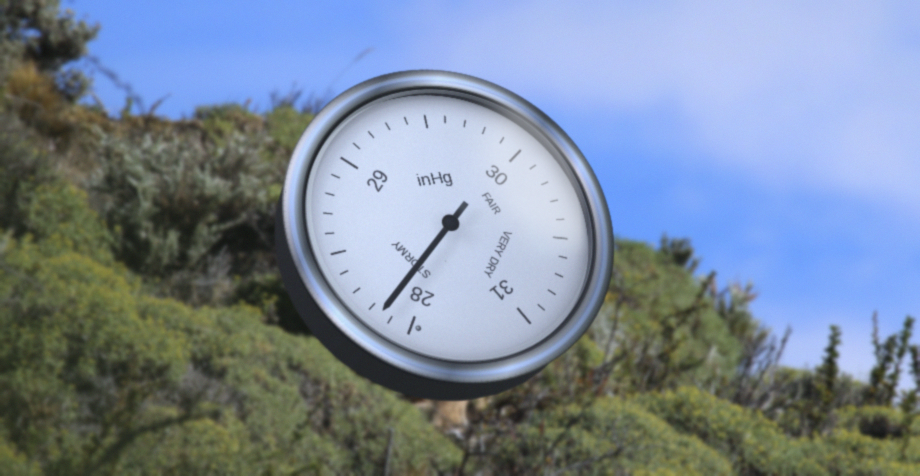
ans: 28.15,inHg
